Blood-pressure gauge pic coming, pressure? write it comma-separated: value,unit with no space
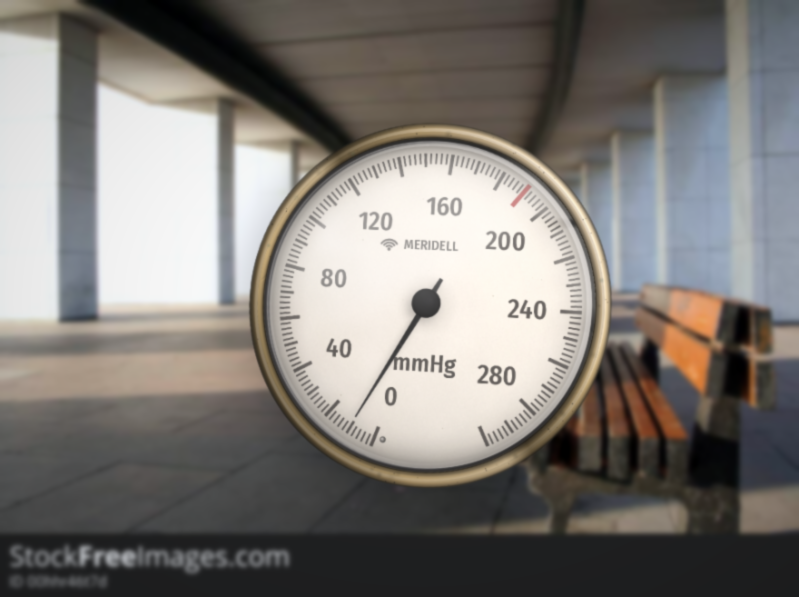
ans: 10,mmHg
